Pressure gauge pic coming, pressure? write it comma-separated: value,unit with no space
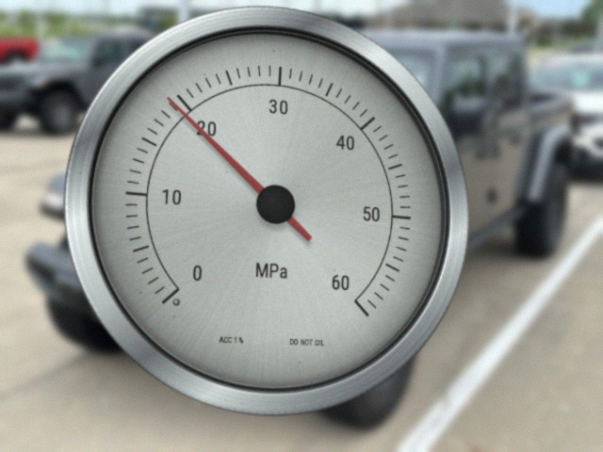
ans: 19,MPa
